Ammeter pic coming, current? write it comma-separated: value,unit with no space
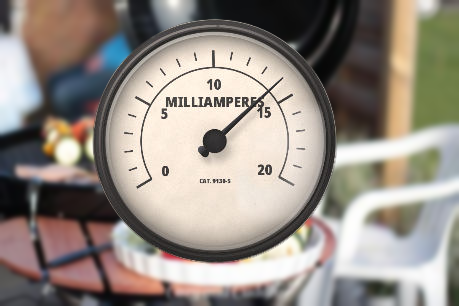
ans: 14,mA
